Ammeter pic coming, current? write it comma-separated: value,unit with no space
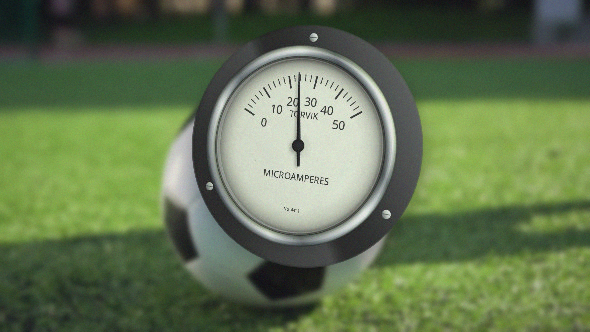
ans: 24,µA
